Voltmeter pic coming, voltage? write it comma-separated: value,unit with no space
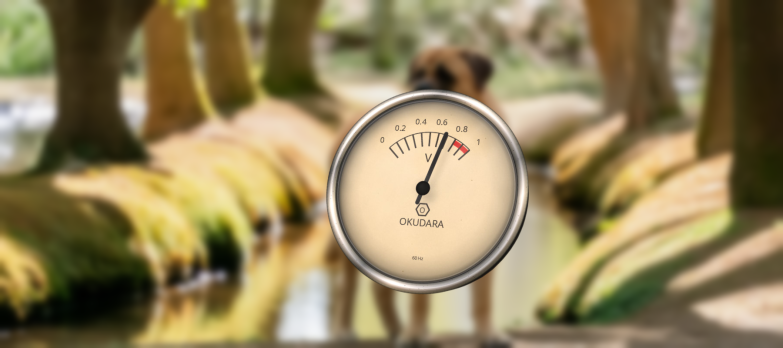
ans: 0.7,V
